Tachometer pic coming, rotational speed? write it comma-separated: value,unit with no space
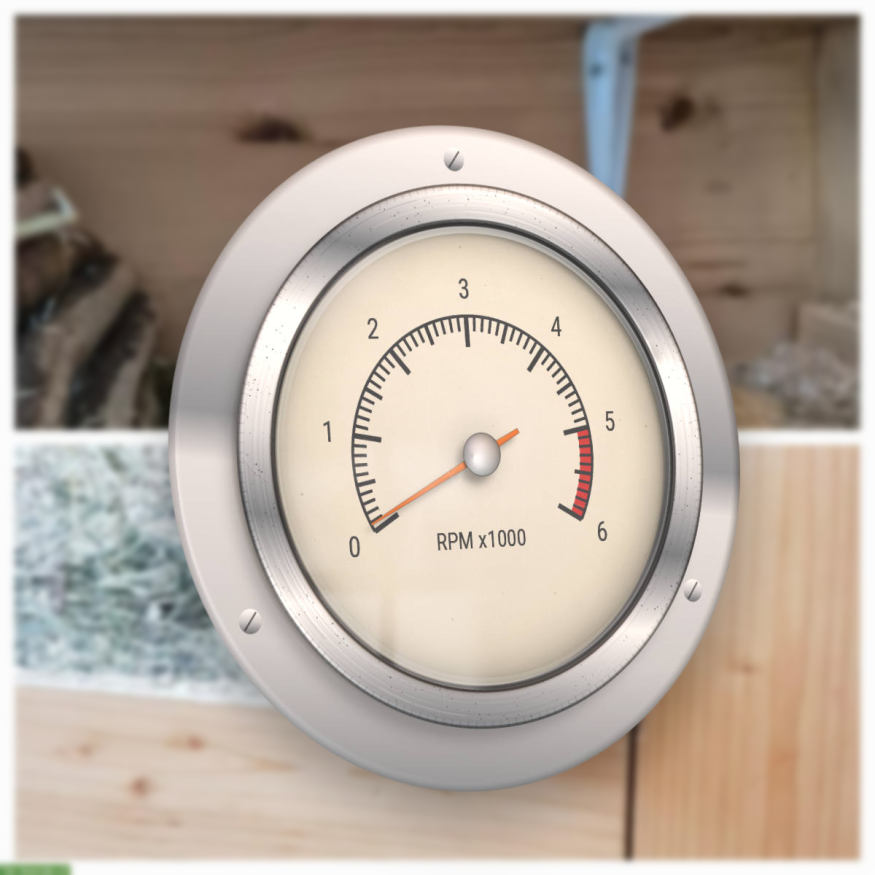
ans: 100,rpm
